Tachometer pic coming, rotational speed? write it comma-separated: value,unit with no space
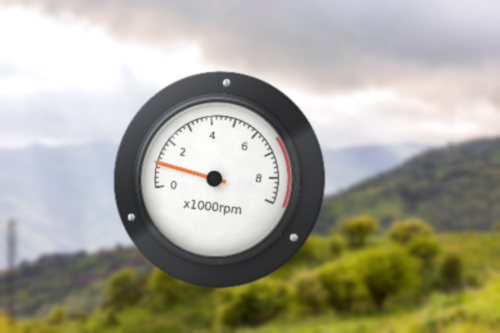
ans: 1000,rpm
